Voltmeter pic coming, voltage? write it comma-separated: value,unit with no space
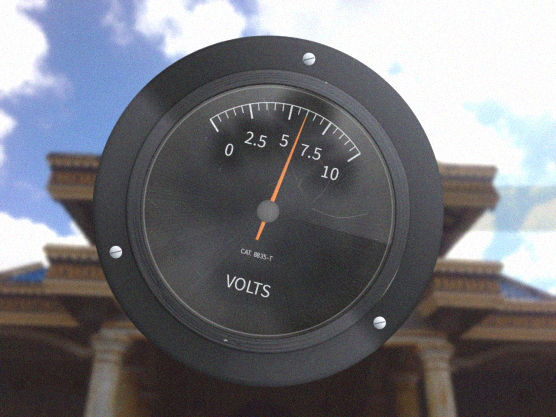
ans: 6,V
